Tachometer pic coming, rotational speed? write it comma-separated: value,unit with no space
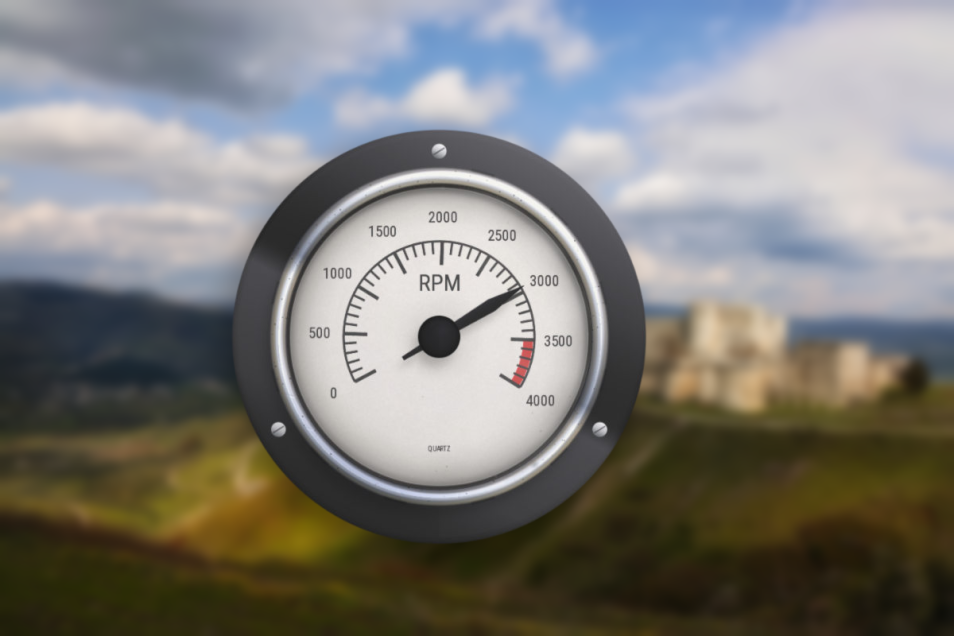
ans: 2950,rpm
